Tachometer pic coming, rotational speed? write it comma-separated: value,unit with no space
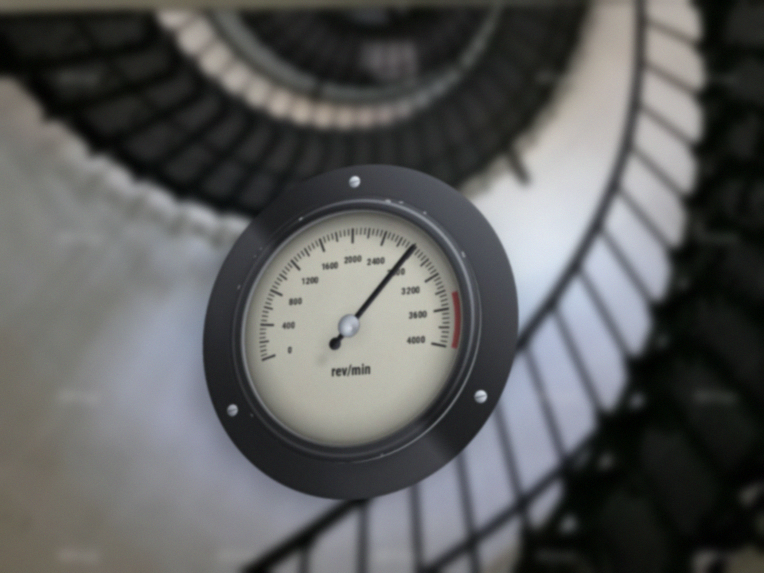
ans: 2800,rpm
